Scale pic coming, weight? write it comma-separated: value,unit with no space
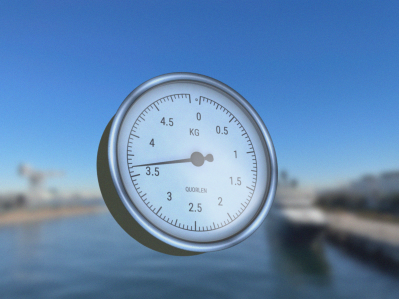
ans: 3.6,kg
